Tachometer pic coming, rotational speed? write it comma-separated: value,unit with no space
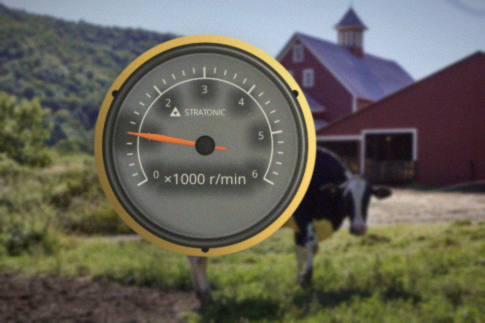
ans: 1000,rpm
